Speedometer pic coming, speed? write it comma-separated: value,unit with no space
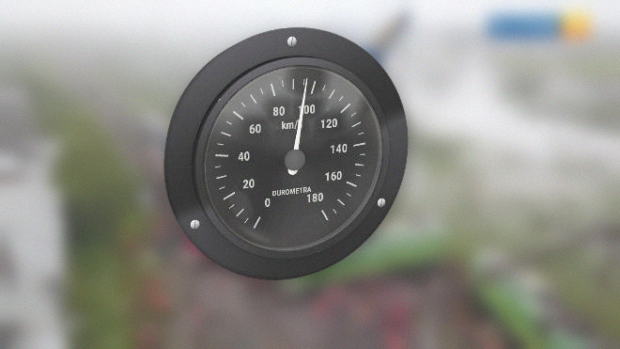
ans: 95,km/h
